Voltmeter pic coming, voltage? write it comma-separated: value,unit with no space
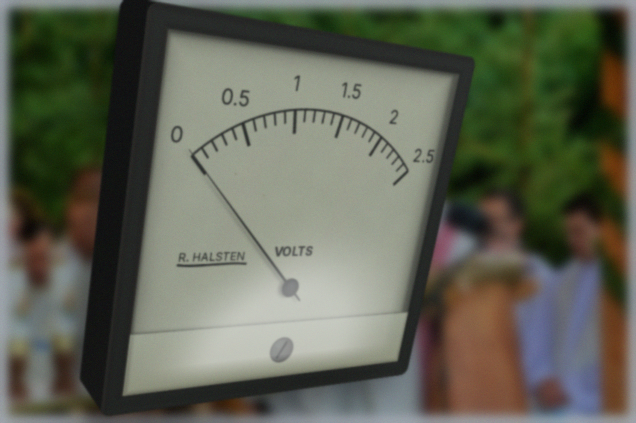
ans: 0,V
